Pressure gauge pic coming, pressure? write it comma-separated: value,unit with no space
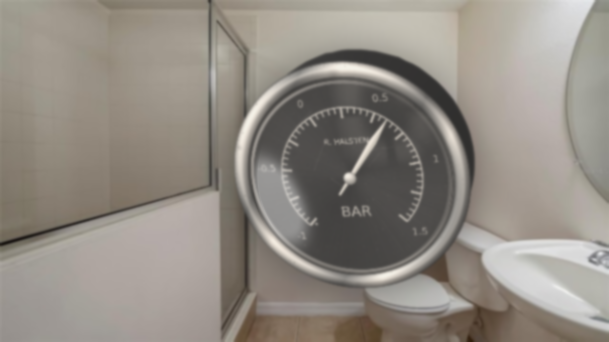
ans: 0.6,bar
